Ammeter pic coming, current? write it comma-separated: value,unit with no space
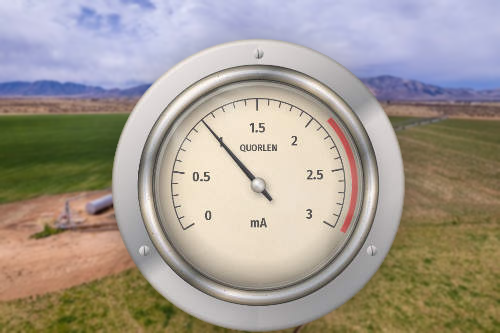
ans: 1,mA
